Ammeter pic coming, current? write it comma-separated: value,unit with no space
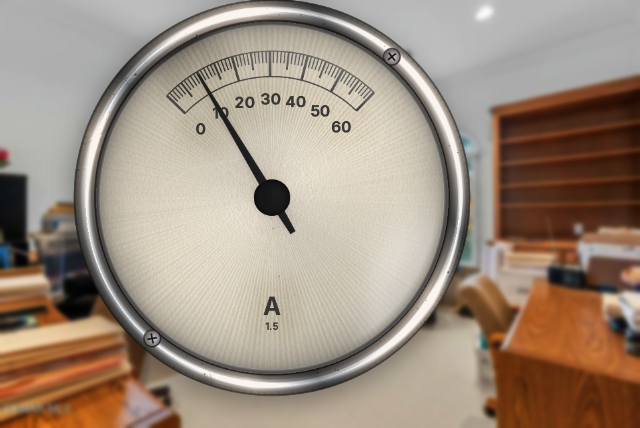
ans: 10,A
